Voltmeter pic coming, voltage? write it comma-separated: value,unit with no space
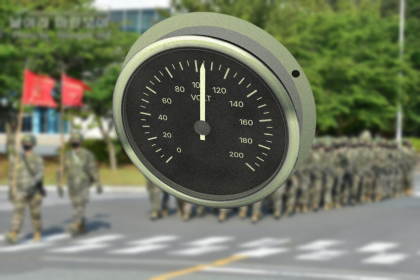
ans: 105,V
